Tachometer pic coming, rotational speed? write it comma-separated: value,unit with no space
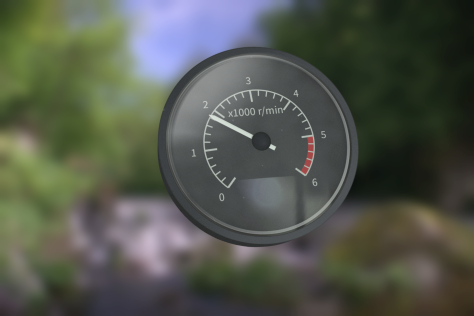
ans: 1800,rpm
